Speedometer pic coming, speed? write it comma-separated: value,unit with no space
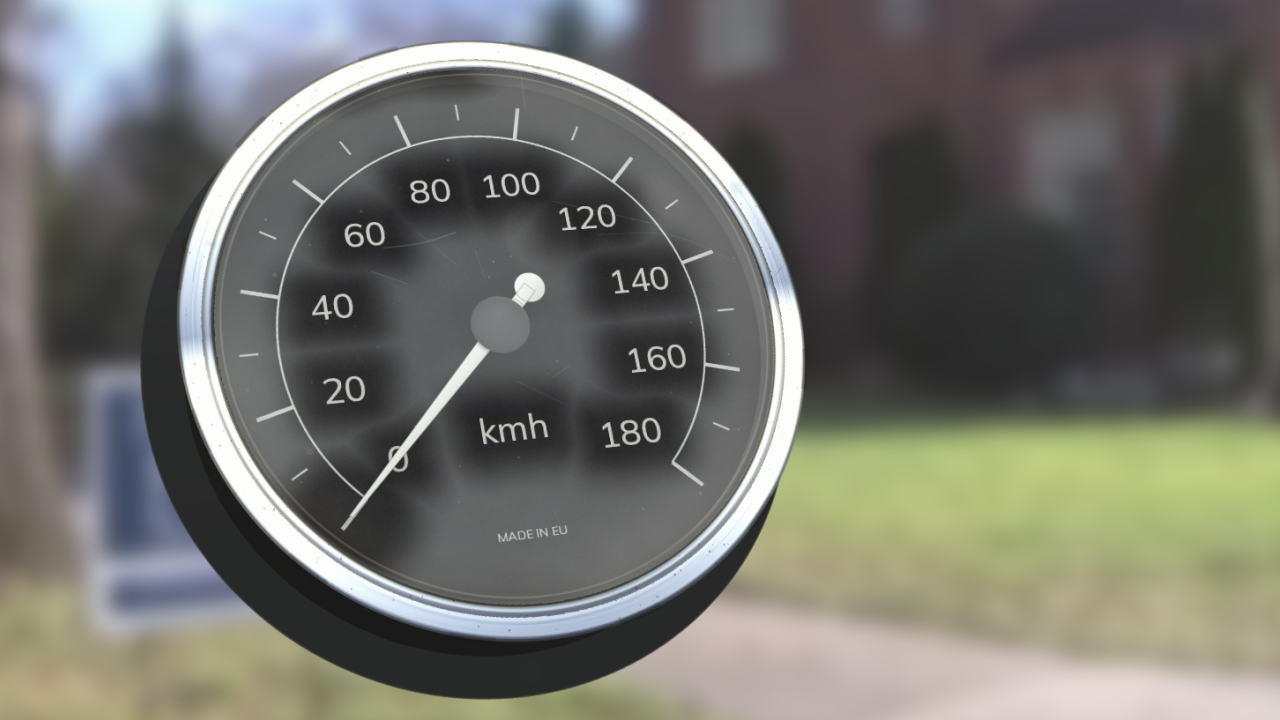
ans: 0,km/h
